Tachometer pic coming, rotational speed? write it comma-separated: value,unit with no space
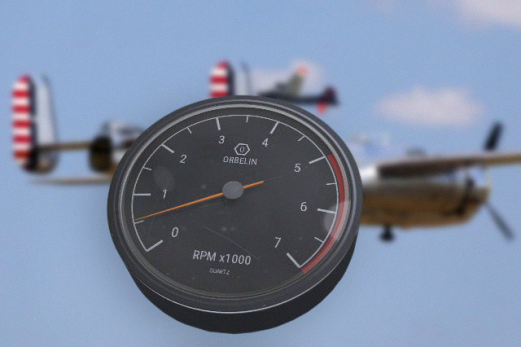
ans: 500,rpm
